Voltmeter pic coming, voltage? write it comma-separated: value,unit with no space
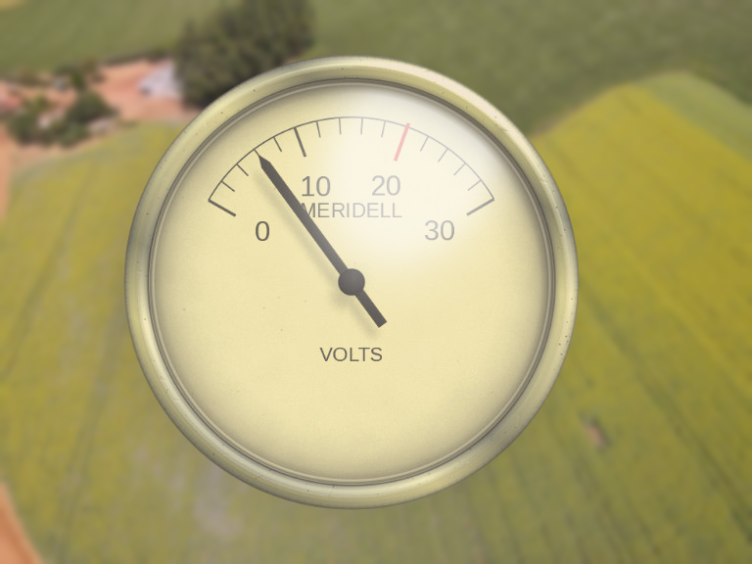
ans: 6,V
